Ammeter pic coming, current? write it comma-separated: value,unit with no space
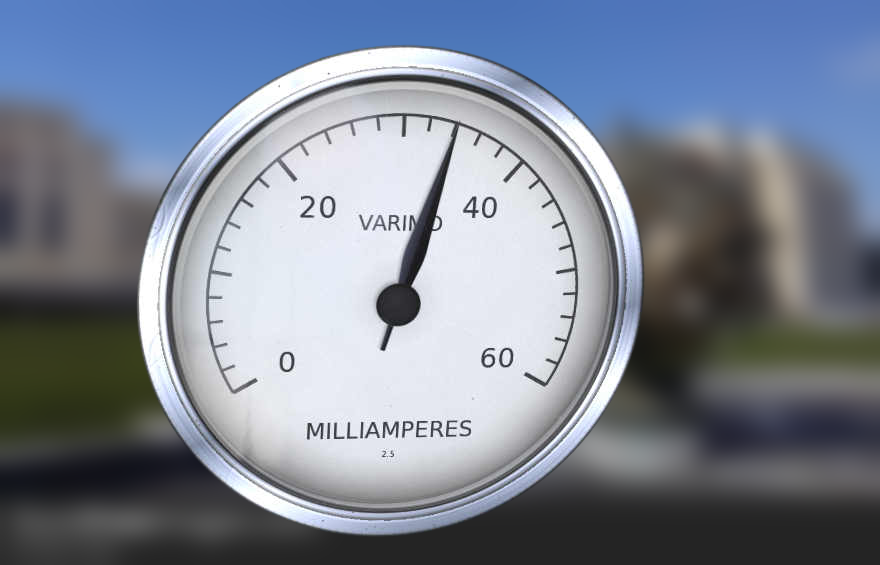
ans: 34,mA
